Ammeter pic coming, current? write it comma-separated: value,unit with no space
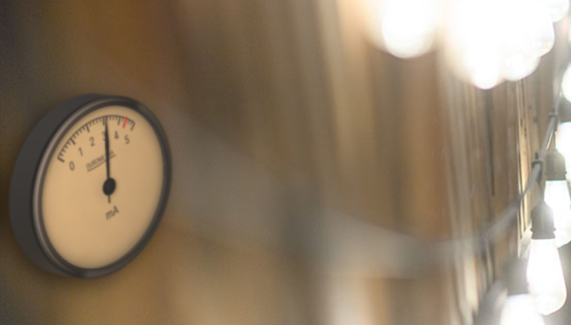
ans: 3,mA
